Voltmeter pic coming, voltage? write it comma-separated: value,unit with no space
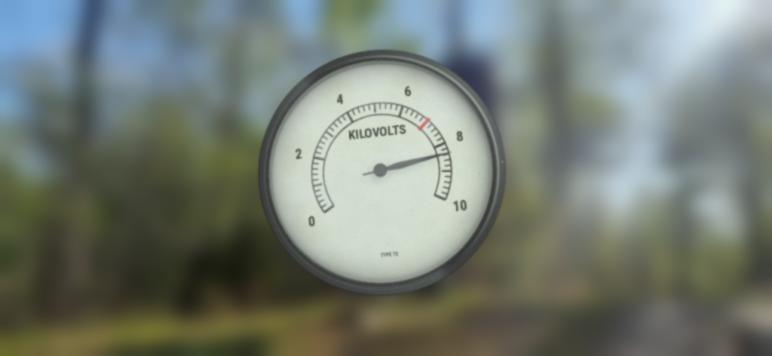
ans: 8.4,kV
